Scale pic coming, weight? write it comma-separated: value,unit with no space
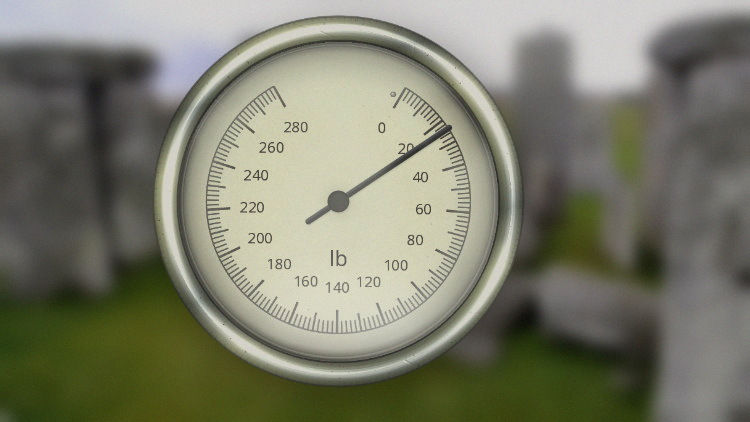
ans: 24,lb
